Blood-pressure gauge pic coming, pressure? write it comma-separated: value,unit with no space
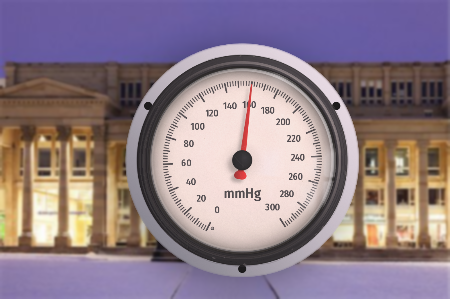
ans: 160,mmHg
